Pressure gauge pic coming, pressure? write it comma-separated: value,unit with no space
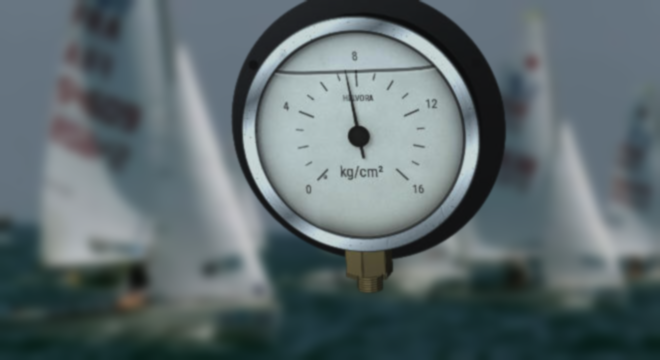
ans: 7.5,kg/cm²
